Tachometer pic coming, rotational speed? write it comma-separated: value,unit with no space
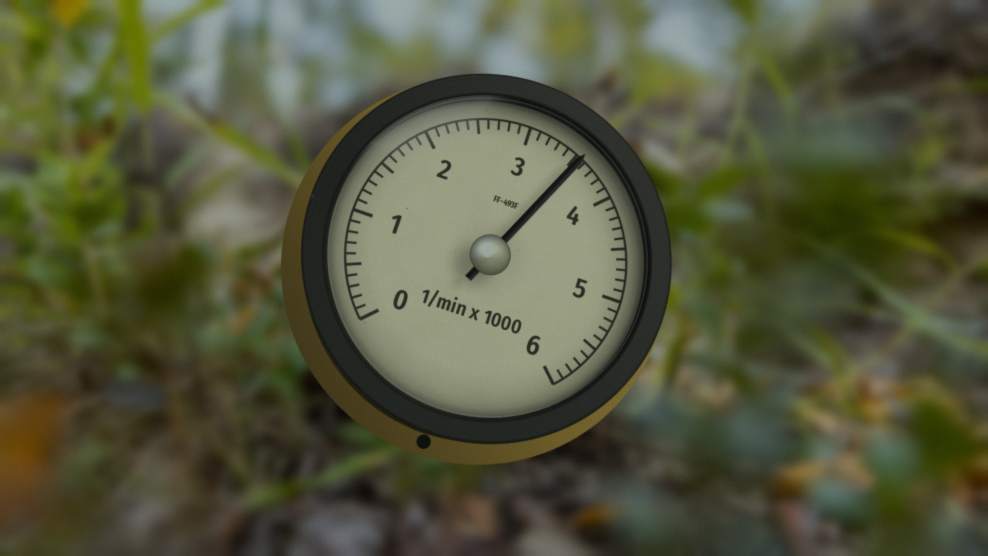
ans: 3550,rpm
